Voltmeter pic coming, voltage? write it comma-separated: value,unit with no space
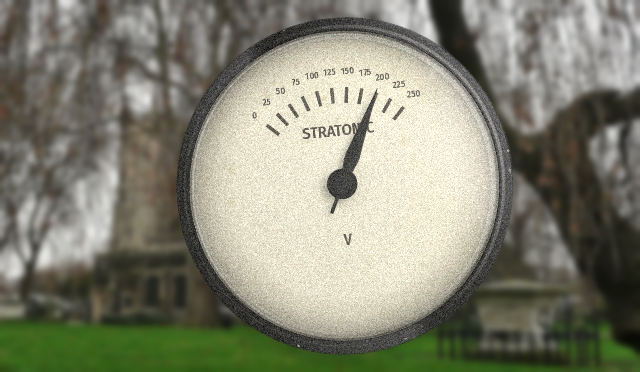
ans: 200,V
